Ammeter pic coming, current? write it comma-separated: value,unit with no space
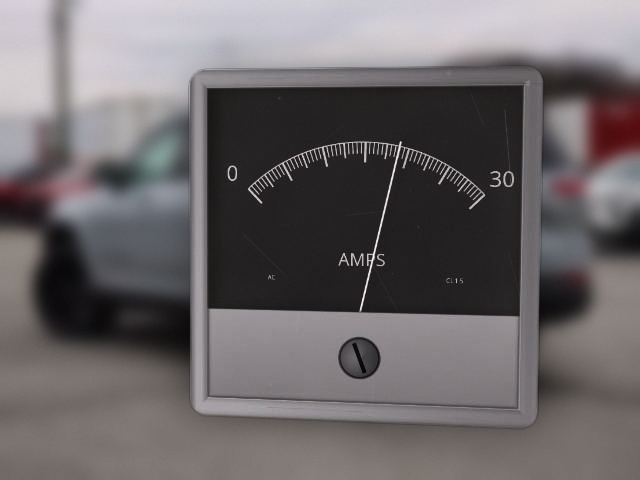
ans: 19,A
